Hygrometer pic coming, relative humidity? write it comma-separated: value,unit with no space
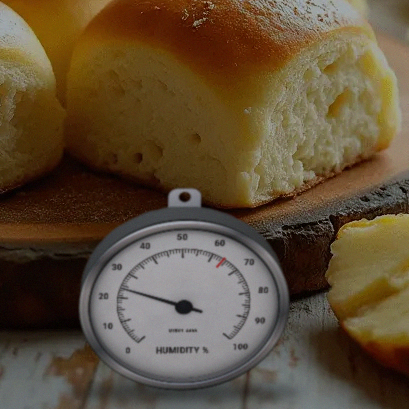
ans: 25,%
